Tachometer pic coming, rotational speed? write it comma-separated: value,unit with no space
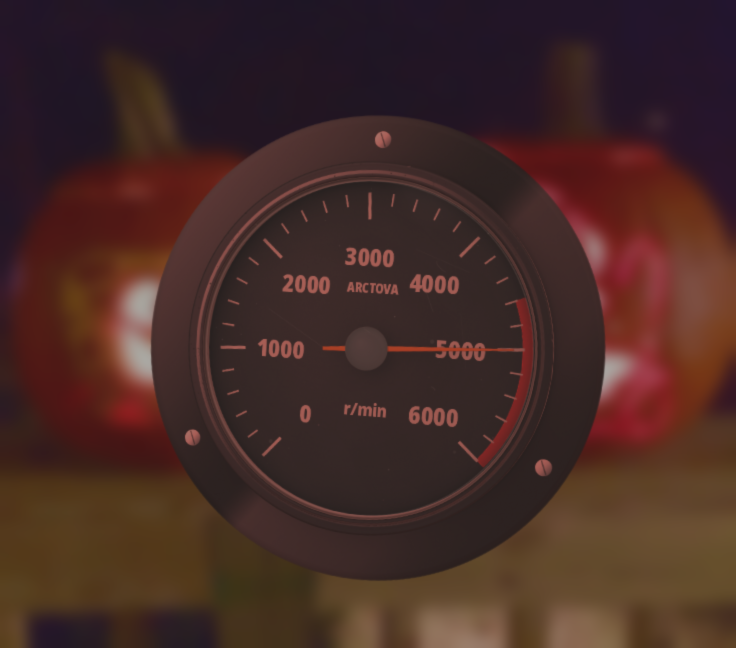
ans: 5000,rpm
